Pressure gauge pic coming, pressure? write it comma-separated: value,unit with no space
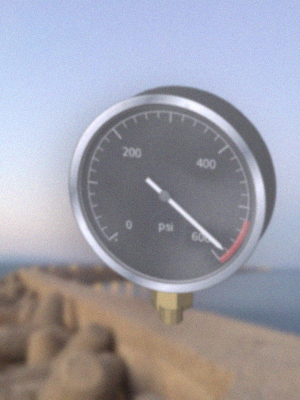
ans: 580,psi
